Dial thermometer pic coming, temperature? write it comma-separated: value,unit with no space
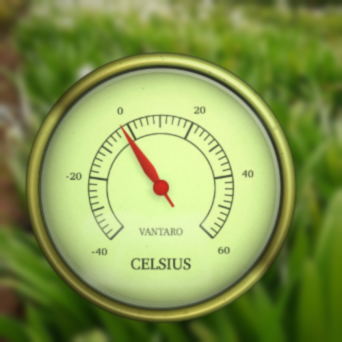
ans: -2,°C
